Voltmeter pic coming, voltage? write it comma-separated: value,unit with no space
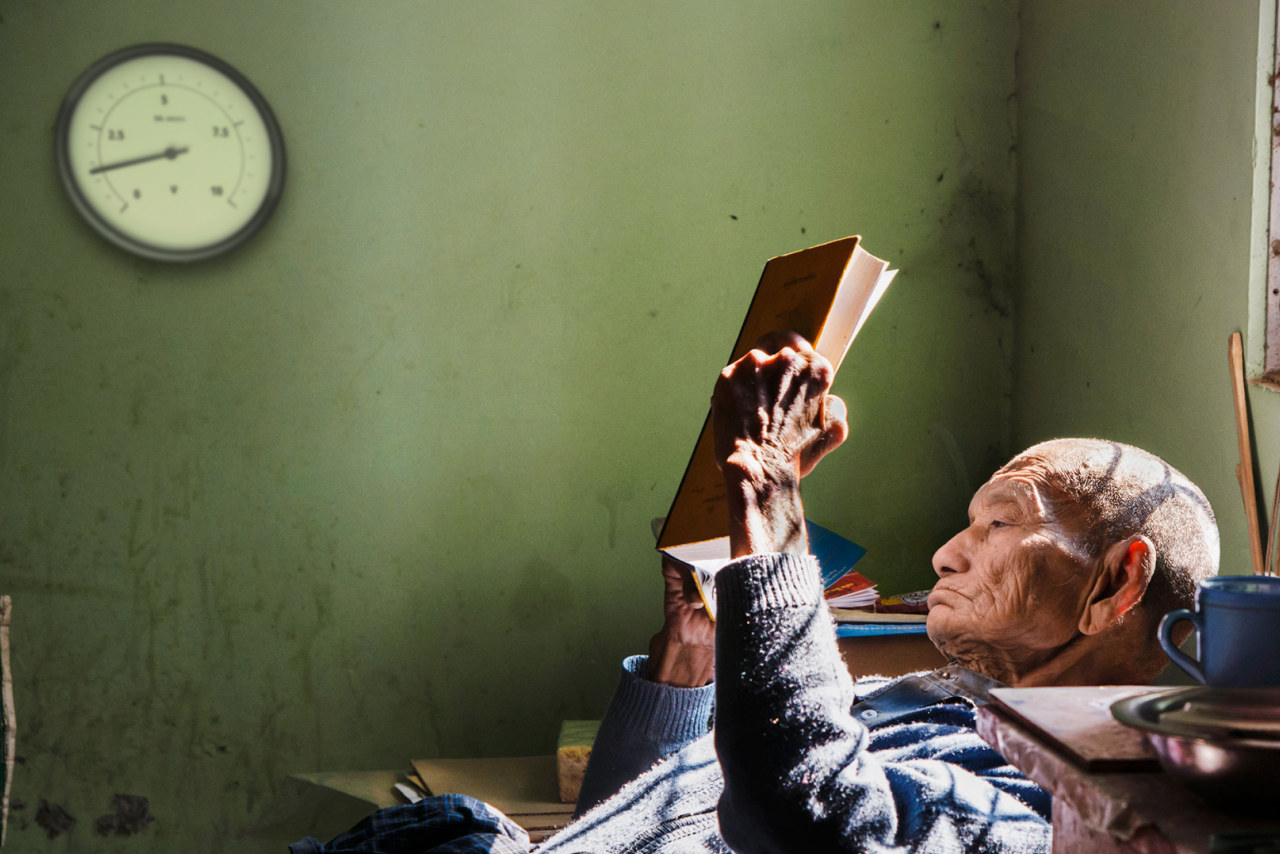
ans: 1.25,V
